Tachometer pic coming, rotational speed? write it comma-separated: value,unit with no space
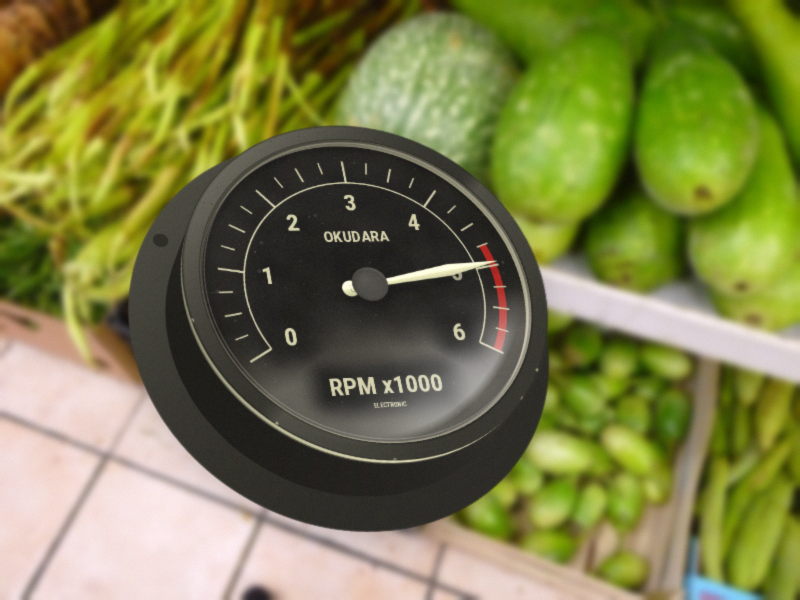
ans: 5000,rpm
